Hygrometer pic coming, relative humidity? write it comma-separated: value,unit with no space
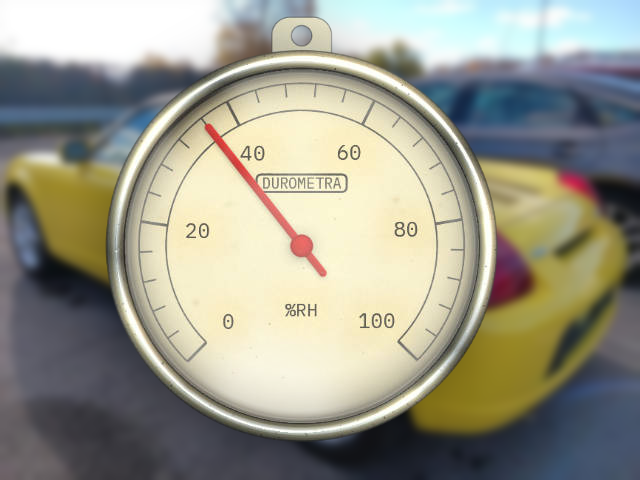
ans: 36,%
